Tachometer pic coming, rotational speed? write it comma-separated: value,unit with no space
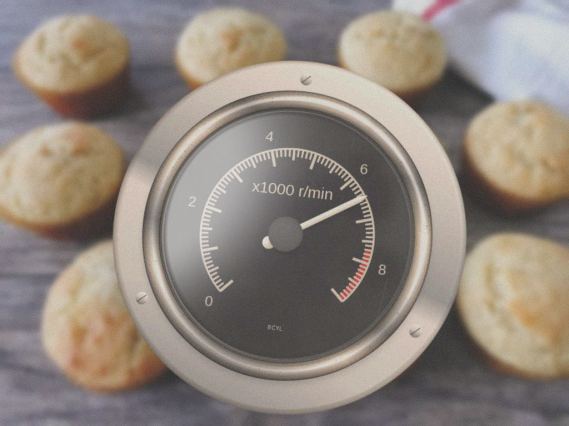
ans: 6500,rpm
